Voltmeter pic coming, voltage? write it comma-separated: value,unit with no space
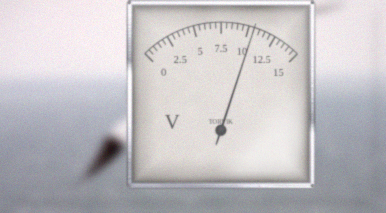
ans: 10.5,V
